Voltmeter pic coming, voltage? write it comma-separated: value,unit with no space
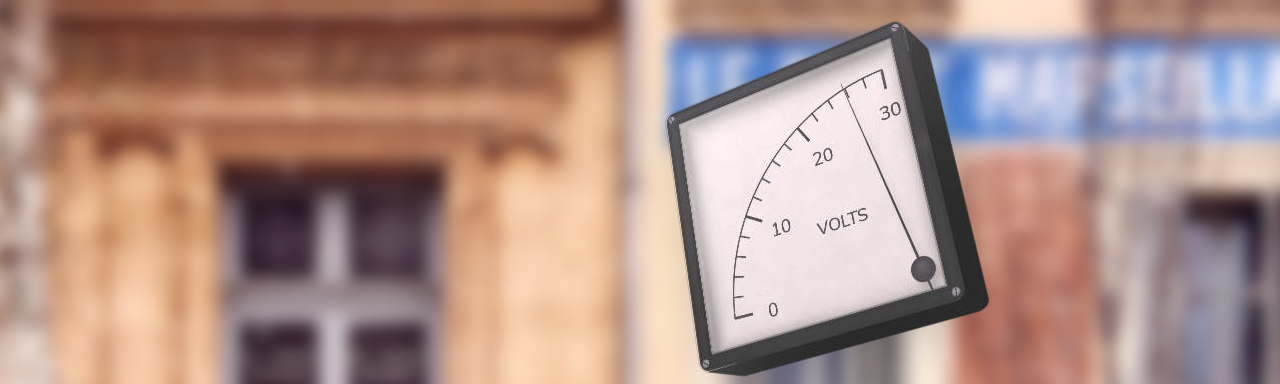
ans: 26,V
